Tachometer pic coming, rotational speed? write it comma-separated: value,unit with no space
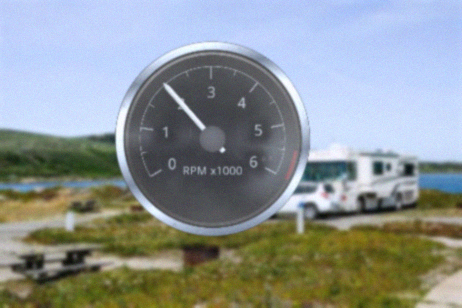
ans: 2000,rpm
